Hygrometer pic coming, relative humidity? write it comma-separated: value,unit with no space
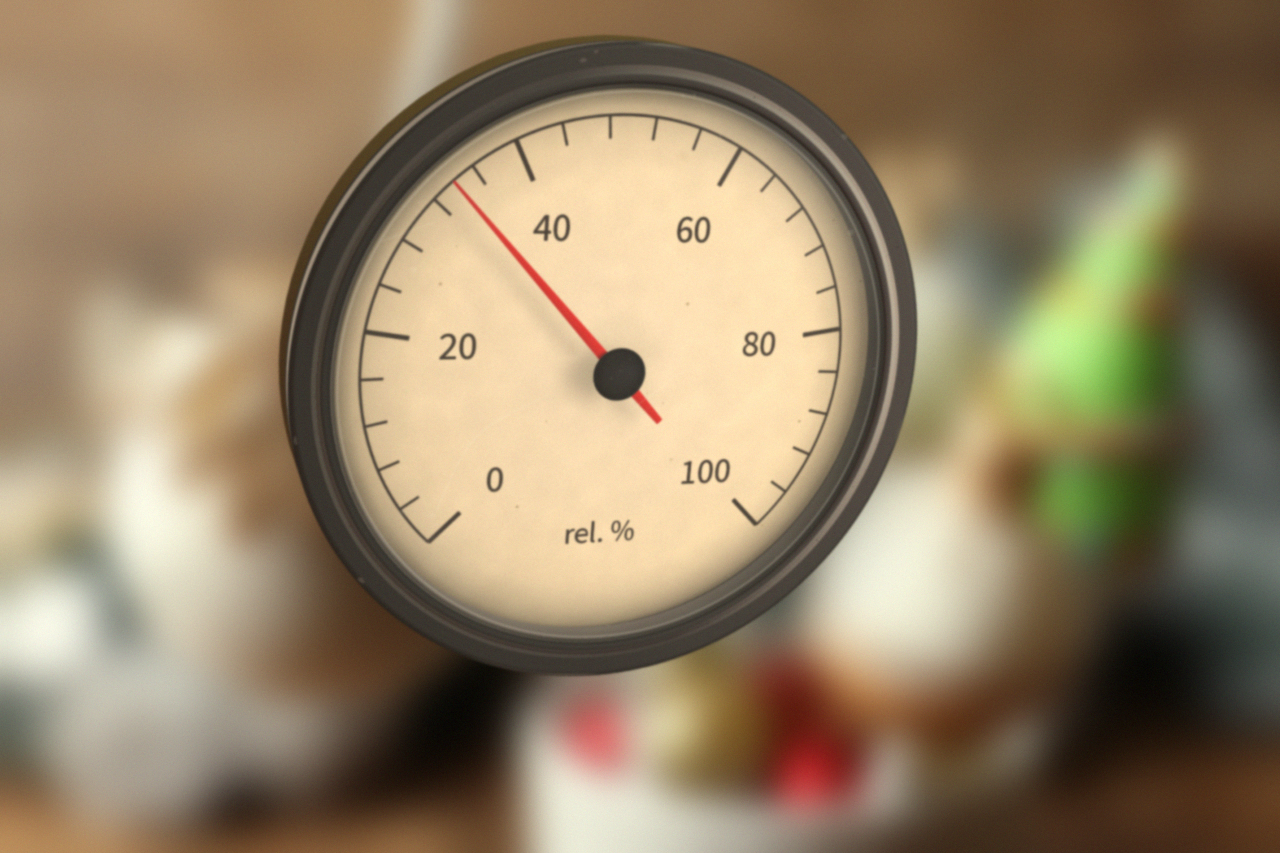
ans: 34,%
